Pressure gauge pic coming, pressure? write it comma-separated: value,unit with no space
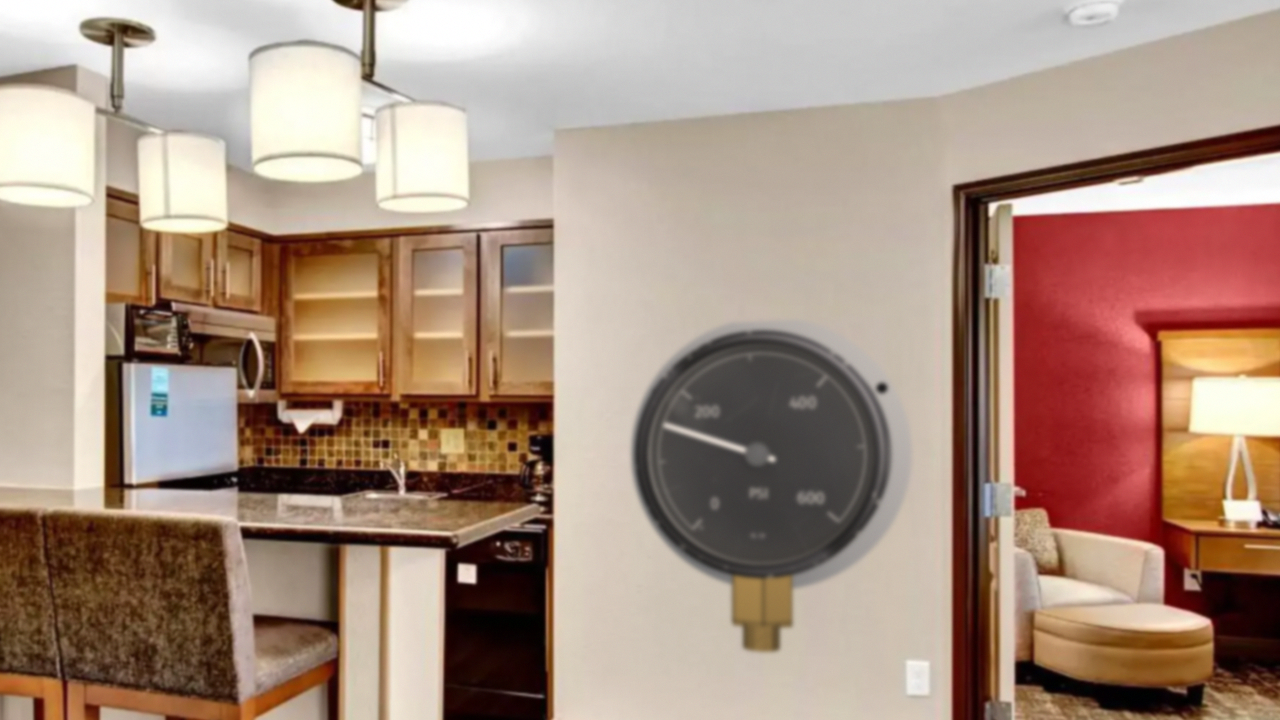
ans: 150,psi
